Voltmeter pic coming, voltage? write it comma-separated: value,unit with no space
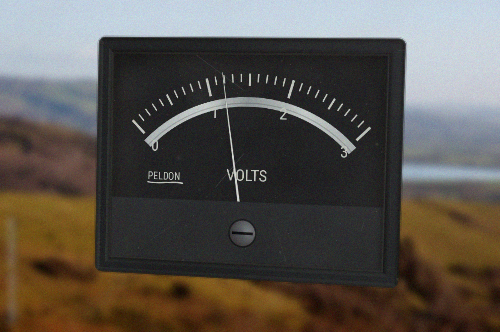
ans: 1.2,V
